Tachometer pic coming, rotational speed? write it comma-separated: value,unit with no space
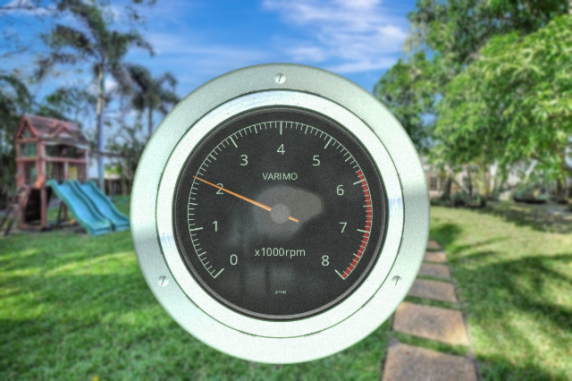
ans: 2000,rpm
